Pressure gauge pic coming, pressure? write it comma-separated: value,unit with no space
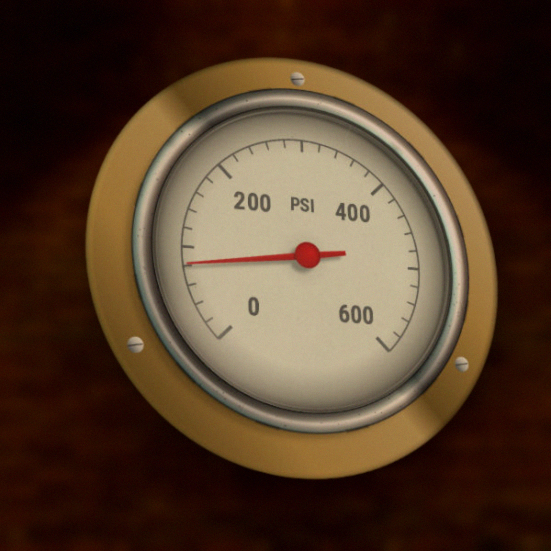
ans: 80,psi
